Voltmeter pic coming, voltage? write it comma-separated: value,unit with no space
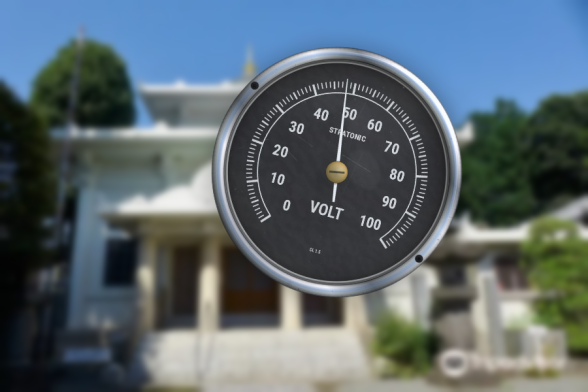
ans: 48,V
